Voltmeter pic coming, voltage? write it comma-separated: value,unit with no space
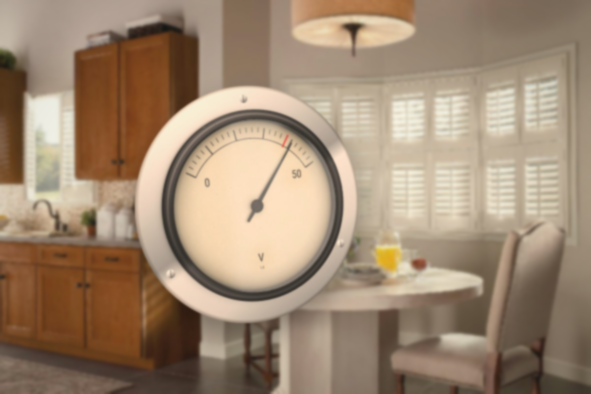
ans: 40,V
